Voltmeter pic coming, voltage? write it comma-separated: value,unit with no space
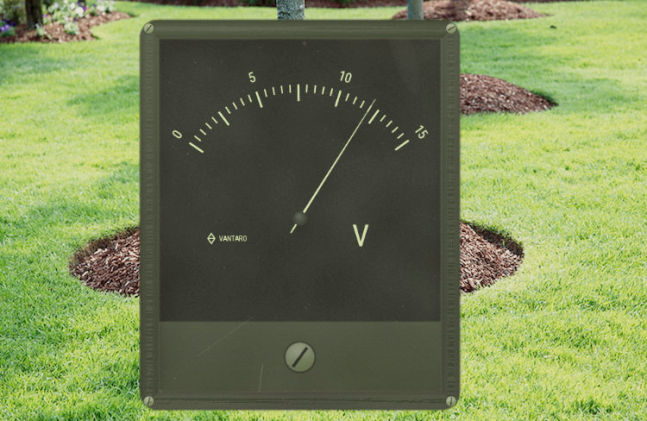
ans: 12,V
